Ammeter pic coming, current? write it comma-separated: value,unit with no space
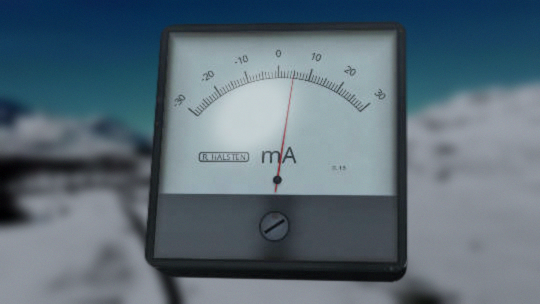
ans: 5,mA
